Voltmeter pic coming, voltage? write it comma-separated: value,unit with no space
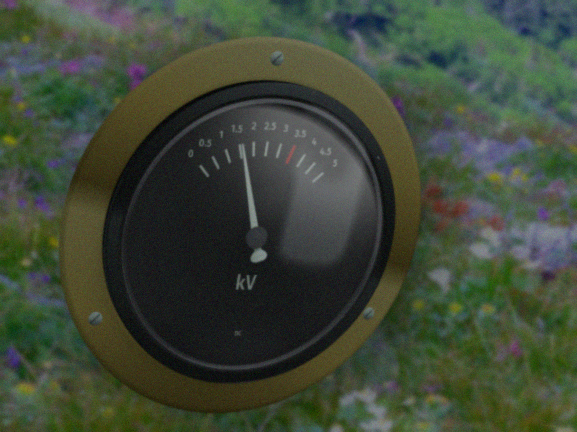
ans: 1.5,kV
